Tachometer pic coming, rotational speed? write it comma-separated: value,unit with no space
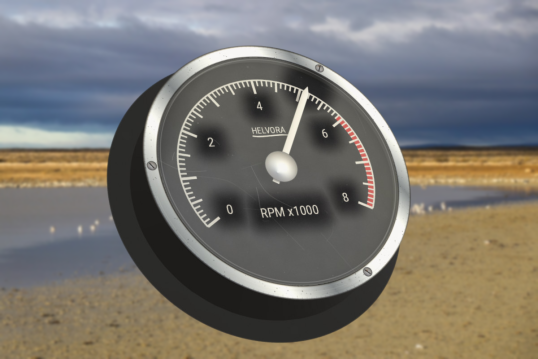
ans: 5100,rpm
